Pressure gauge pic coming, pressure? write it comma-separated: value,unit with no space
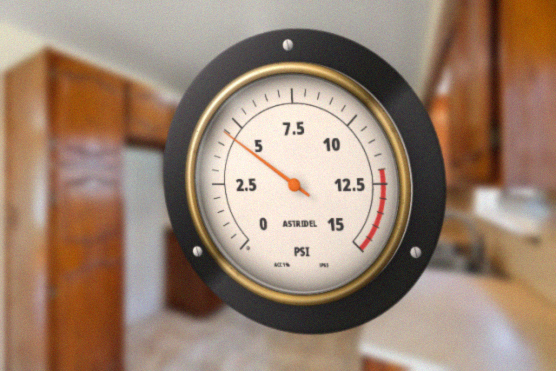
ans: 4.5,psi
